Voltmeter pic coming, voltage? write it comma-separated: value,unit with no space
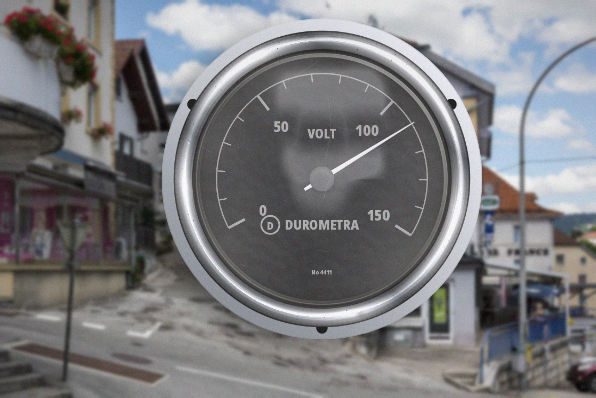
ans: 110,V
